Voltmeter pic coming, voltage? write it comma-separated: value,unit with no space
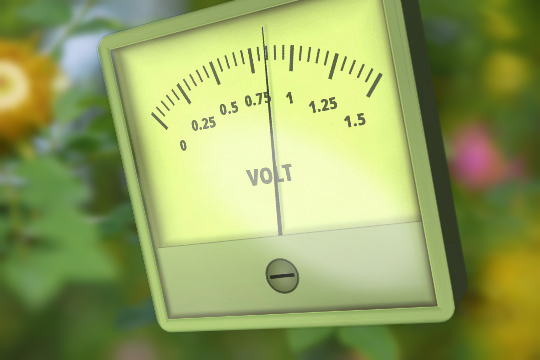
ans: 0.85,V
